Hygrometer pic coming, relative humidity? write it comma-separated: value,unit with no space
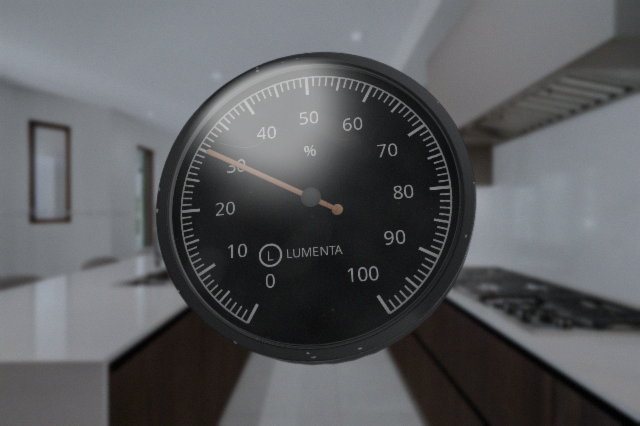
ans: 30,%
